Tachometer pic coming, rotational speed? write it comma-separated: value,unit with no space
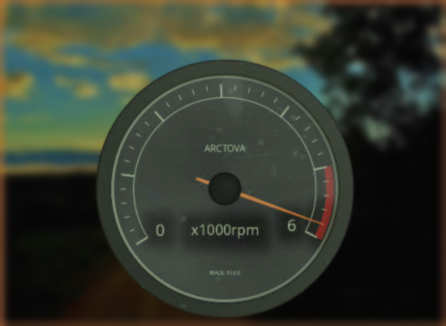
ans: 5800,rpm
